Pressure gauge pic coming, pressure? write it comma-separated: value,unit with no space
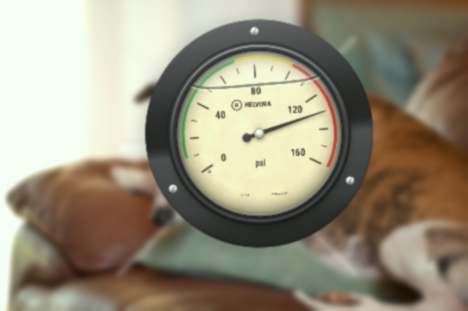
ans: 130,psi
